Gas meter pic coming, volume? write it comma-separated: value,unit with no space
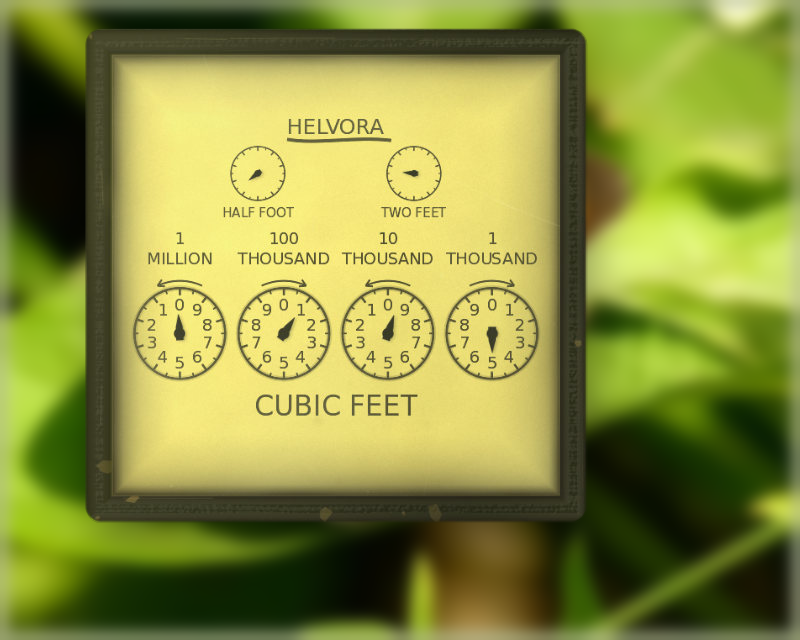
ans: 9500,ft³
